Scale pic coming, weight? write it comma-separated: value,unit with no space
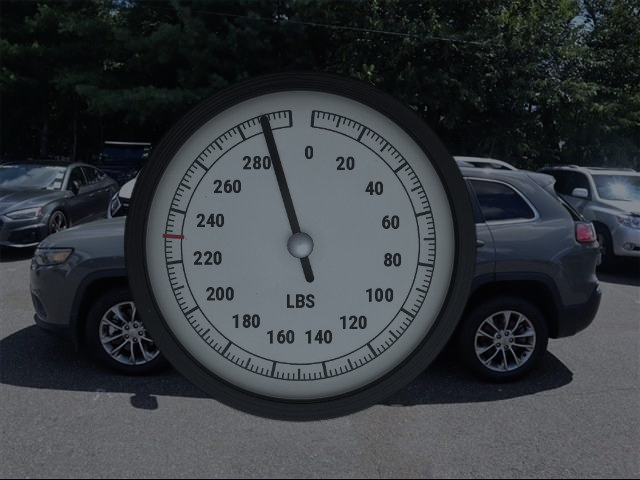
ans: 290,lb
